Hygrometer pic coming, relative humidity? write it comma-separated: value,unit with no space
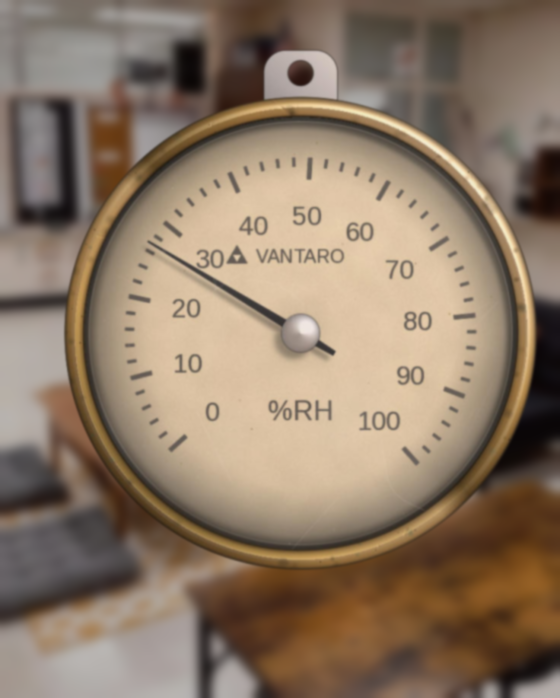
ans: 27,%
